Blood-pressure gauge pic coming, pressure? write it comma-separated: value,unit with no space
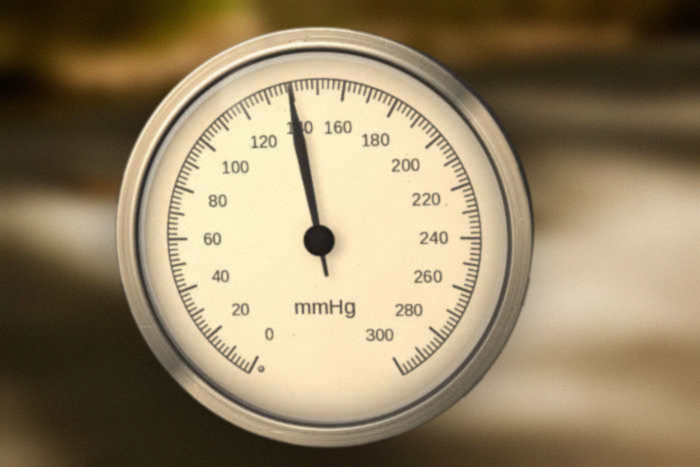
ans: 140,mmHg
